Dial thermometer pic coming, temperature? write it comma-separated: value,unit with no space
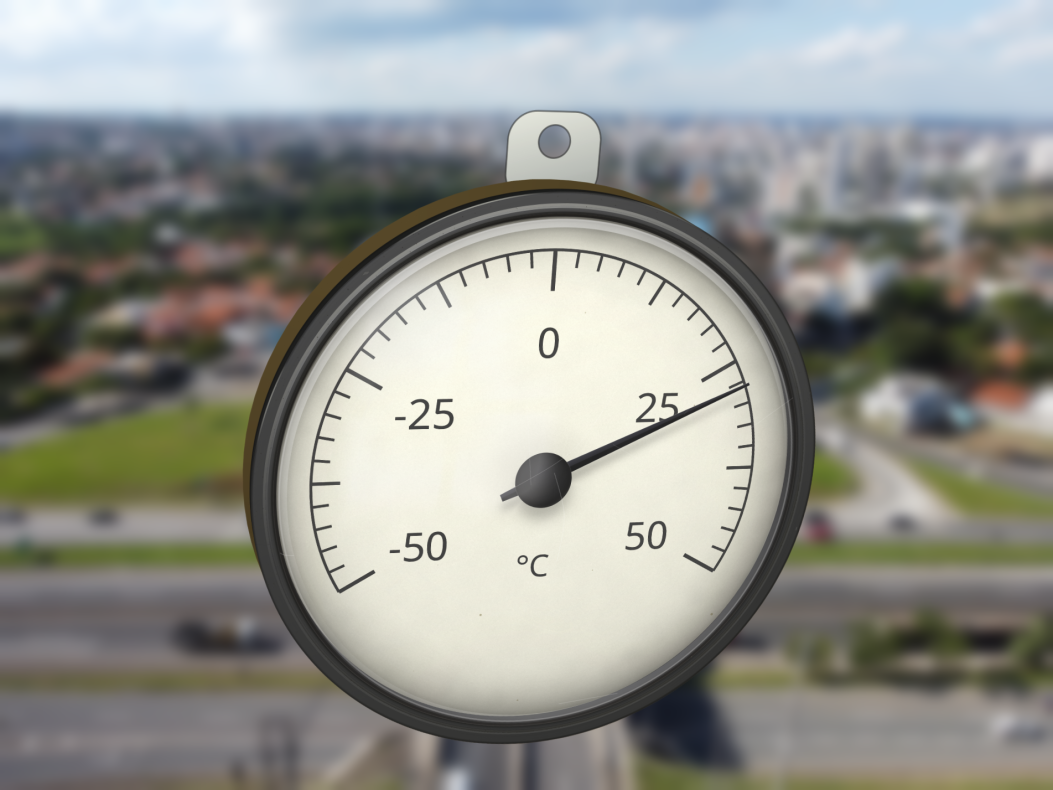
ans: 27.5,°C
